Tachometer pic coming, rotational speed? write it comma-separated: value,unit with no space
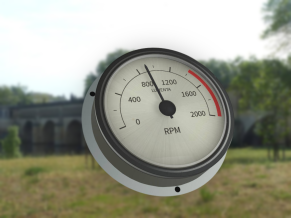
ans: 900,rpm
